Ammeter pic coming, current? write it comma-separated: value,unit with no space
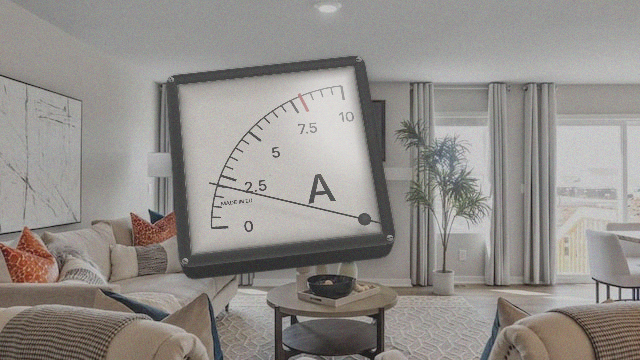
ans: 2,A
